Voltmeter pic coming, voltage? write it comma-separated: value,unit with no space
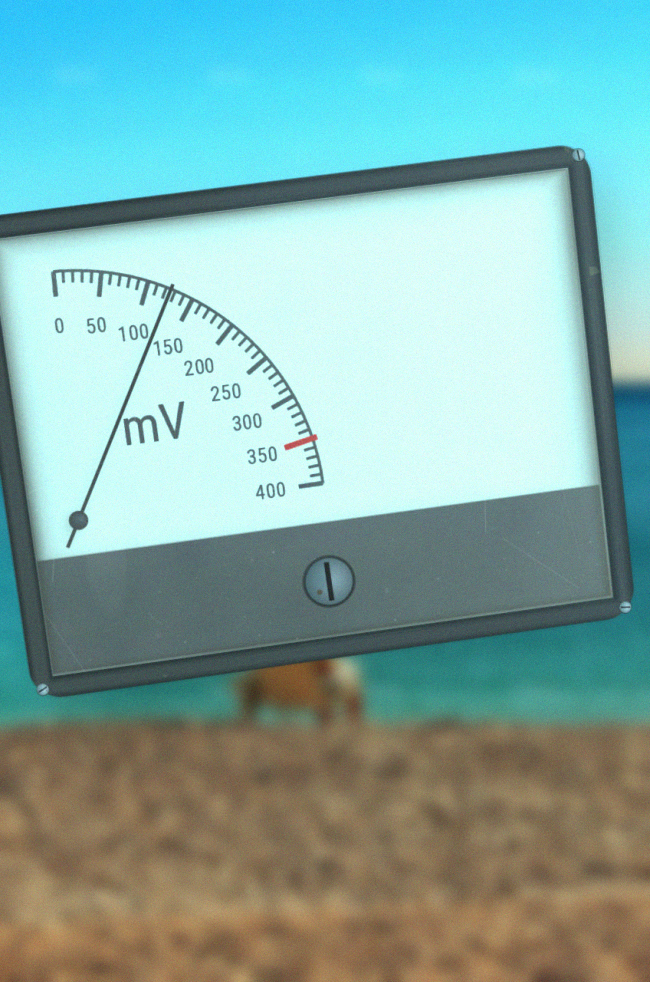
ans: 125,mV
